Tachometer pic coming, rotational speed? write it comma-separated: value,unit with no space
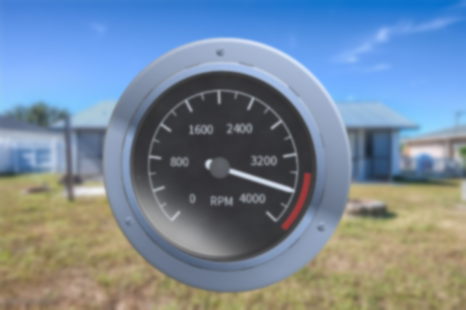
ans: 3600,rpm
